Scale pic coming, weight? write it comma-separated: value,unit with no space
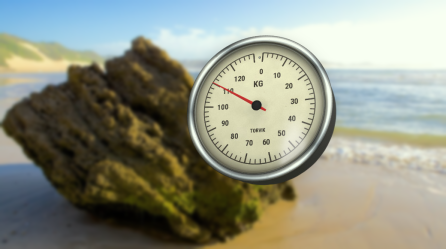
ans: 110,kg
